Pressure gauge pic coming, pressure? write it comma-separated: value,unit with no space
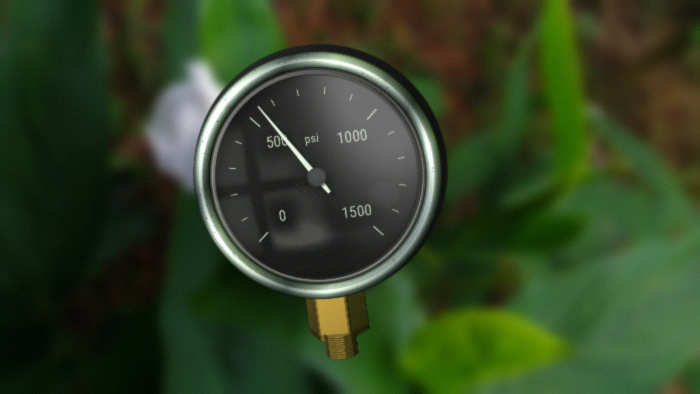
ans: 550,psi
